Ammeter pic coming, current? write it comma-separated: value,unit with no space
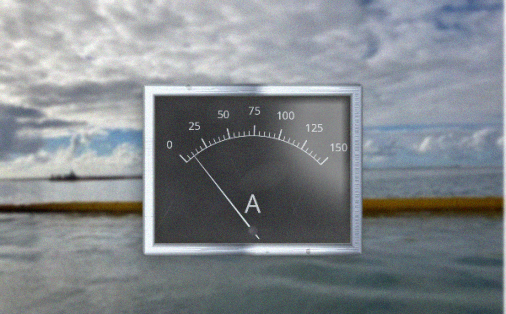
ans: 10,A
